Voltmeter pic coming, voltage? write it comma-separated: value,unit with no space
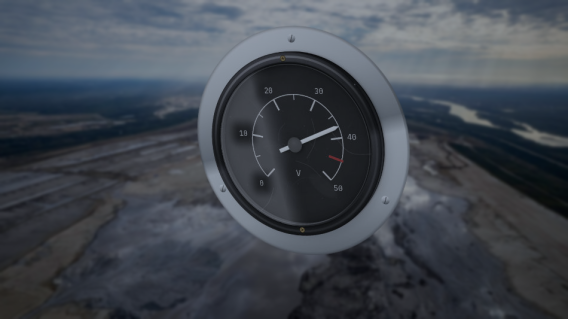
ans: 37.5,V
